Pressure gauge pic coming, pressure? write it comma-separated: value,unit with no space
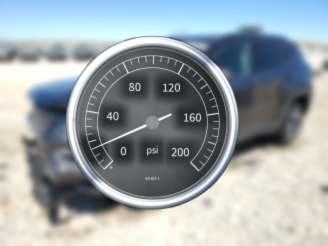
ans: 15,psi
